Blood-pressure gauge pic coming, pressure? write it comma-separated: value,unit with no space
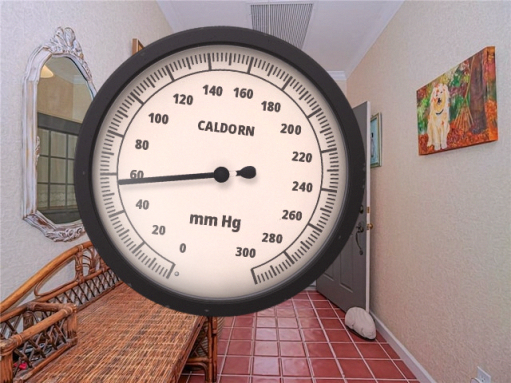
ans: 56,mmHg
